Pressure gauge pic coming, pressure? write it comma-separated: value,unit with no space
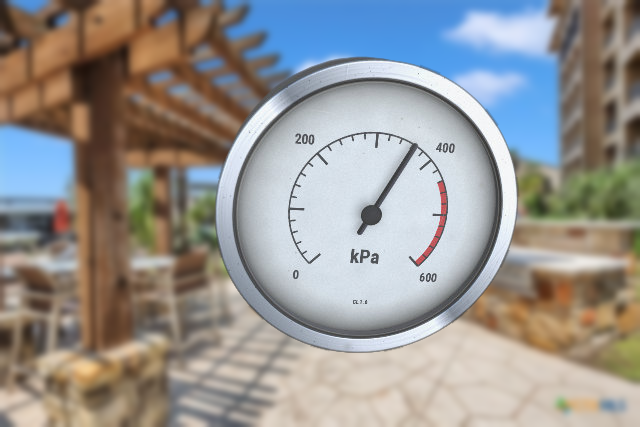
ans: 360,kPa
